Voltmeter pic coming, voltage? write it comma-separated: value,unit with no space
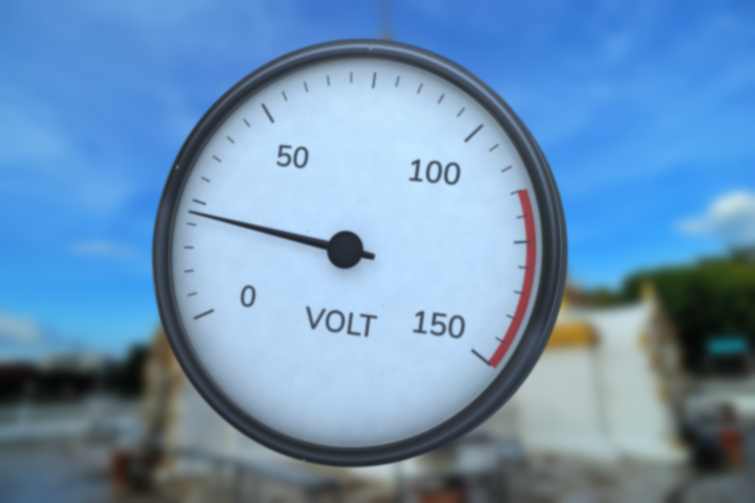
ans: 22.5,V
